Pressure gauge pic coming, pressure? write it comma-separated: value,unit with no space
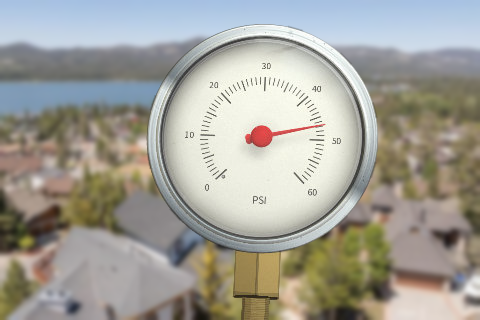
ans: 47,psi
